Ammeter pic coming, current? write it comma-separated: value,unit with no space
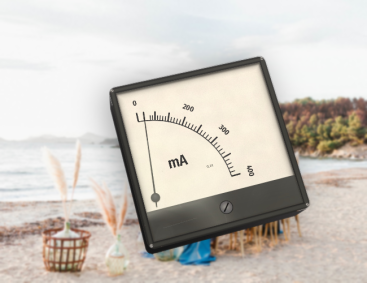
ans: 50,mA
